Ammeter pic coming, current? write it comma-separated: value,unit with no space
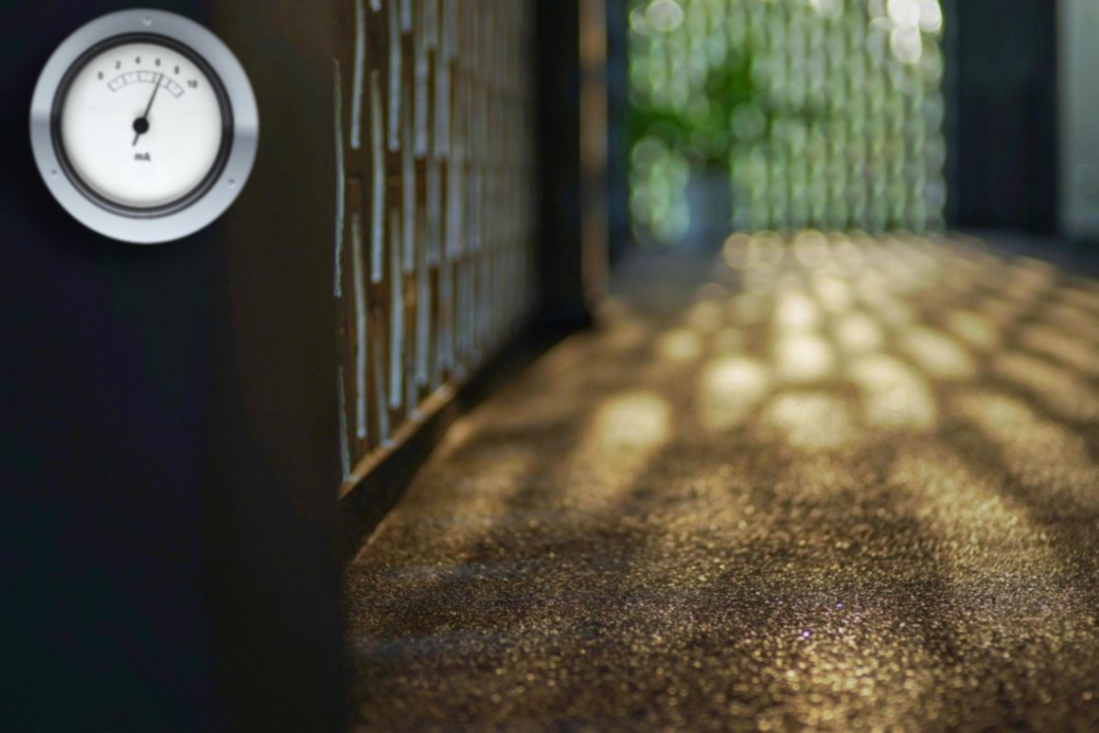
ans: 7,mA
